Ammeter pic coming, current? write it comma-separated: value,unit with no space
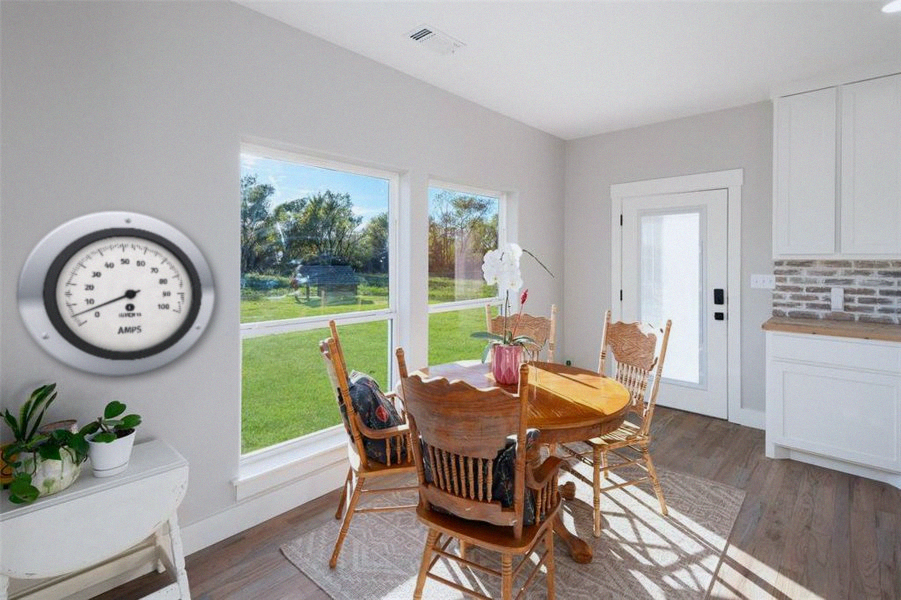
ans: 5,A
